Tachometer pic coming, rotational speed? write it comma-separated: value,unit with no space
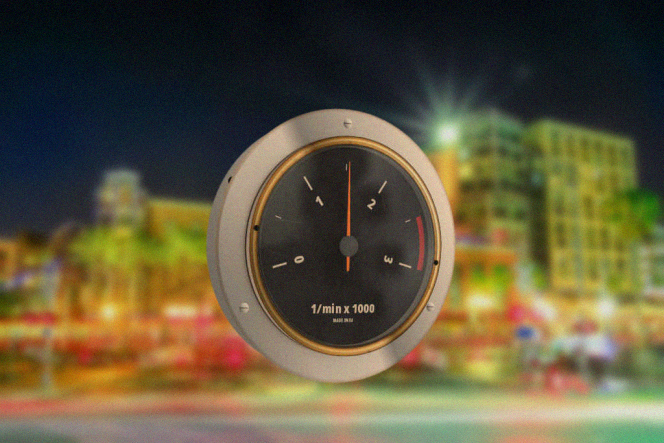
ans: 1500,rpm
